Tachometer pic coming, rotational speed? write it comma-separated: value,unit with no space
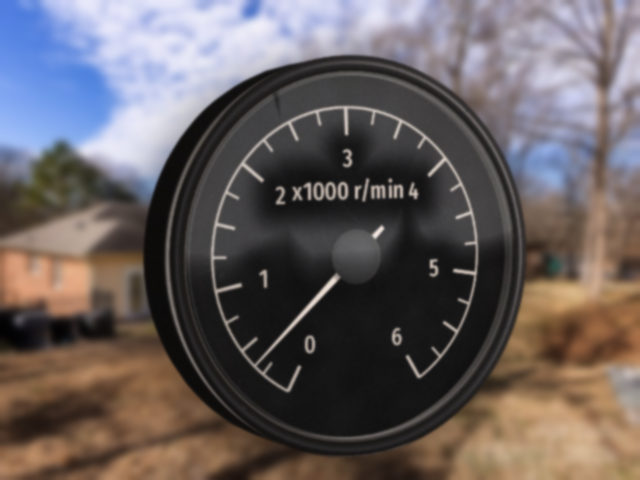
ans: 375,rpm
